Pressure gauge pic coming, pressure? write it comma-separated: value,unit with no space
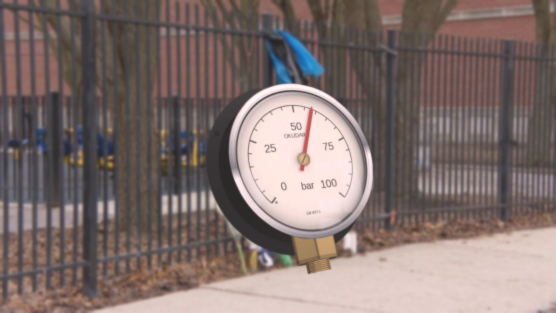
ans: 57.5,bar
